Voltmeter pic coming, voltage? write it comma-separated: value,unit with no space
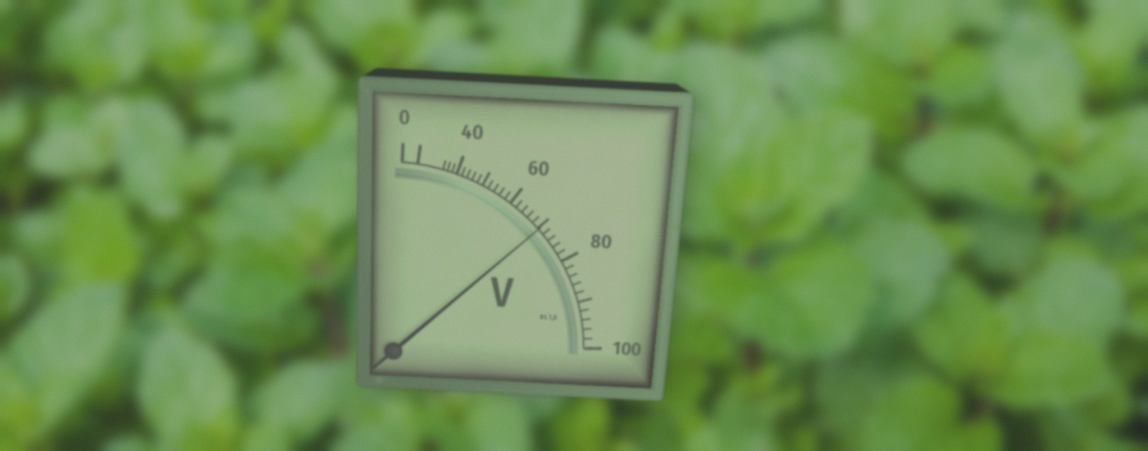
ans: 70,V
